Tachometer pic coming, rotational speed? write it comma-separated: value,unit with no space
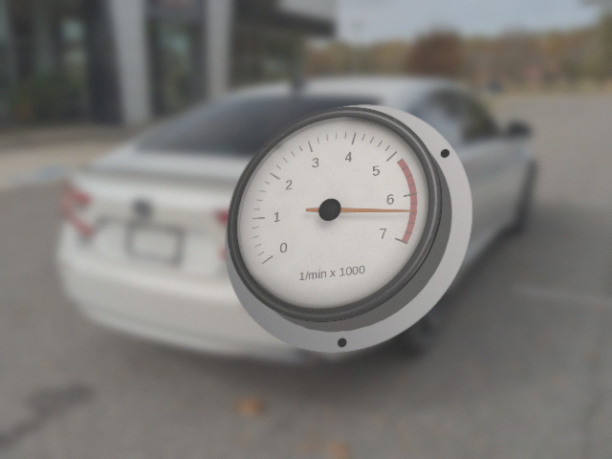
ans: 6400,rpm
